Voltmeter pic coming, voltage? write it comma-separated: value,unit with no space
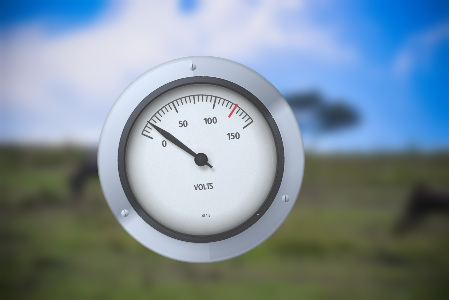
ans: 15,V
